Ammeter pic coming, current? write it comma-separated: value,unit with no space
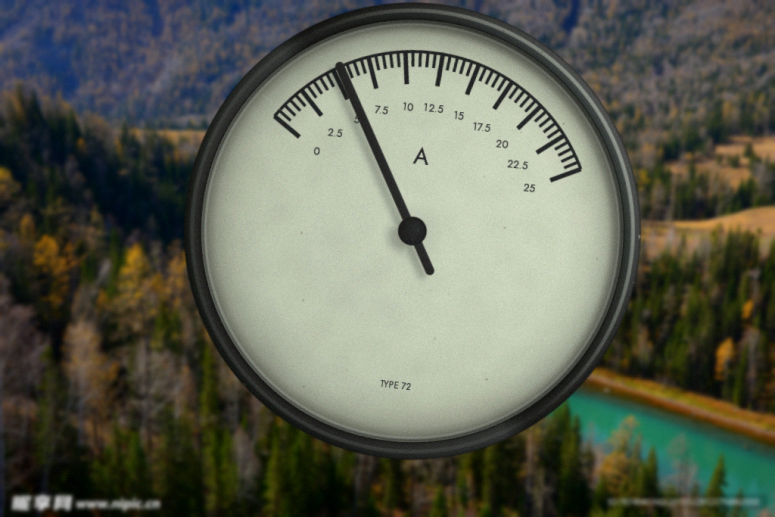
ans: 5.5,A
